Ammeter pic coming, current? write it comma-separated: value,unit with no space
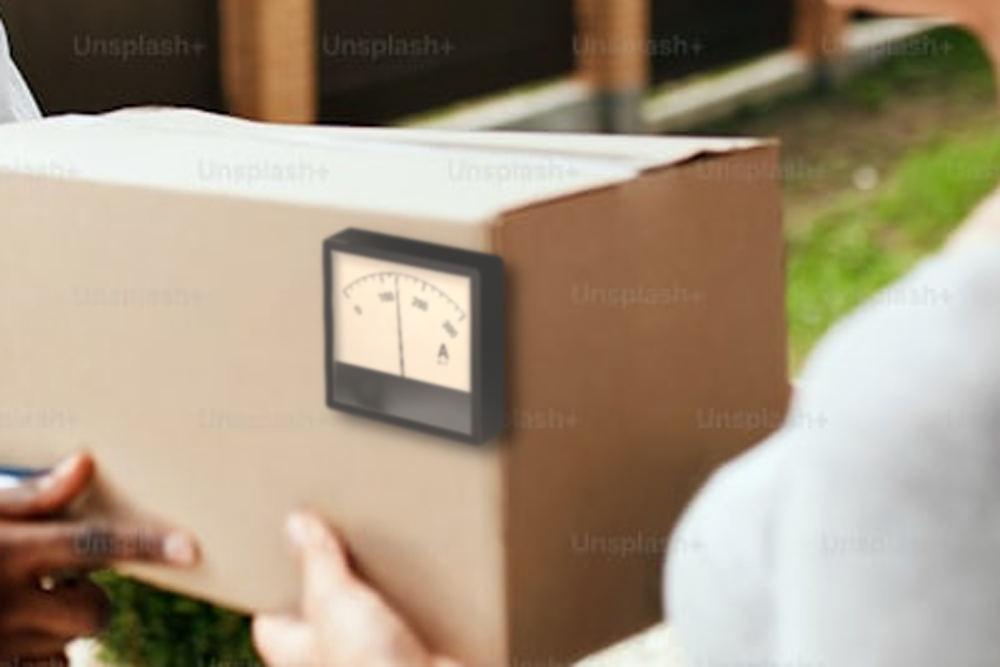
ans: 140,A
